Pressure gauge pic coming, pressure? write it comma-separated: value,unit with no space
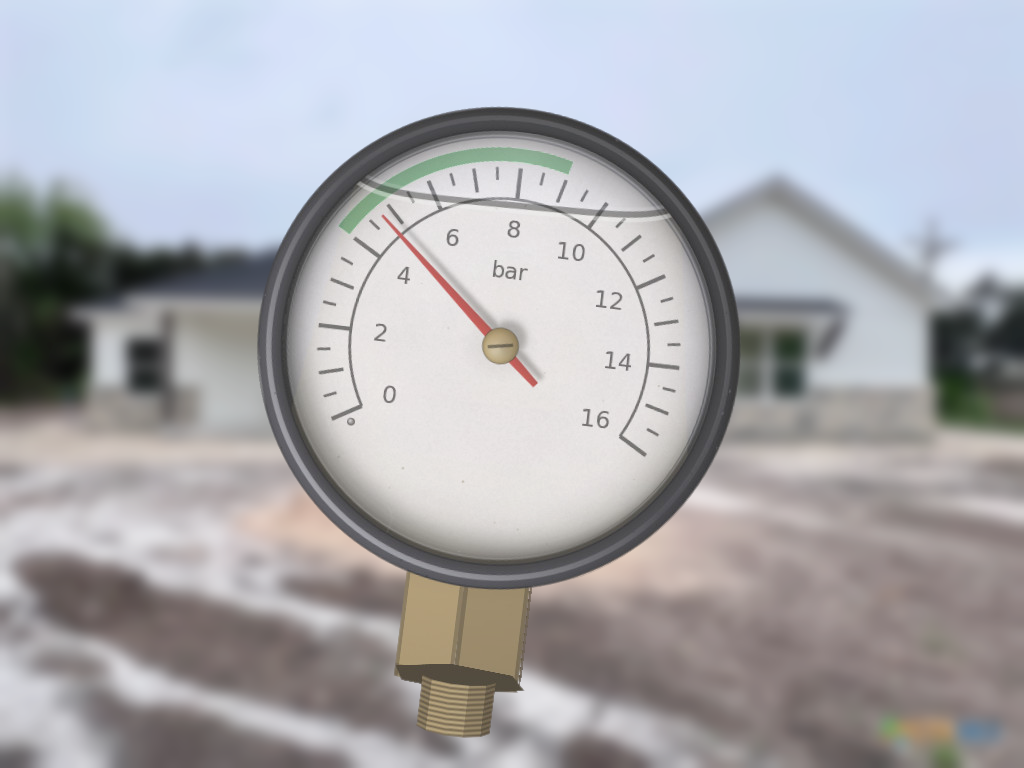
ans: 4.75,bar
